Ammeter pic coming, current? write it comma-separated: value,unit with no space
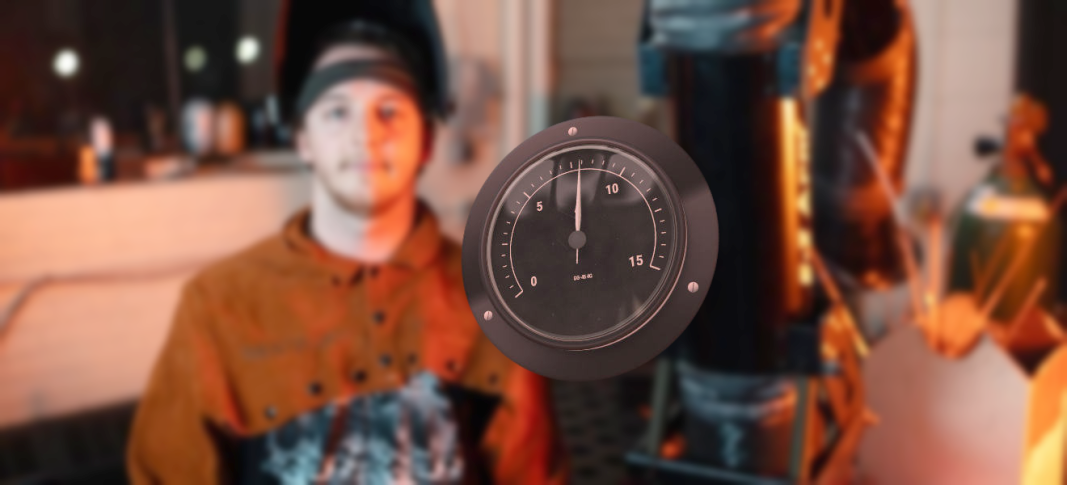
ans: 8,A
